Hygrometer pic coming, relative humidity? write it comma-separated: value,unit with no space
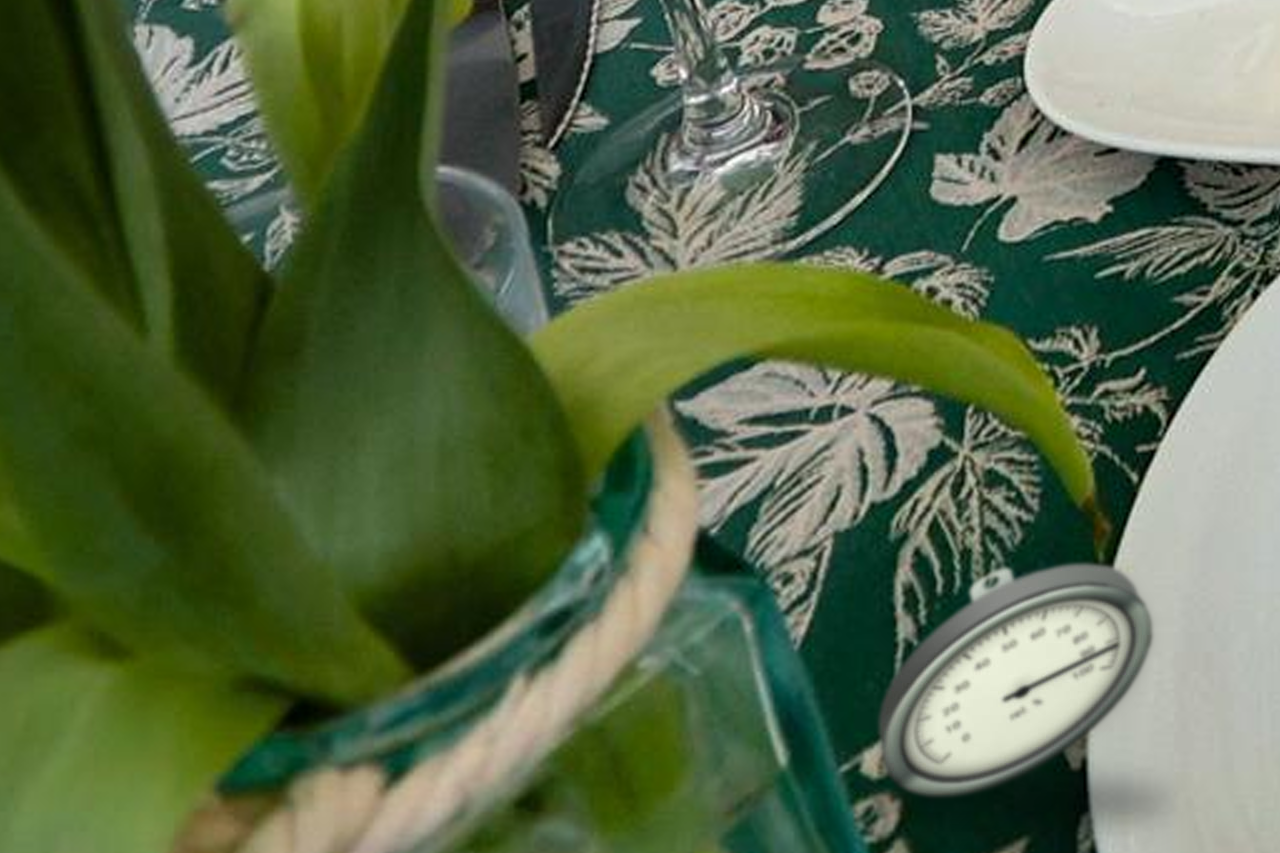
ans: 90,%
